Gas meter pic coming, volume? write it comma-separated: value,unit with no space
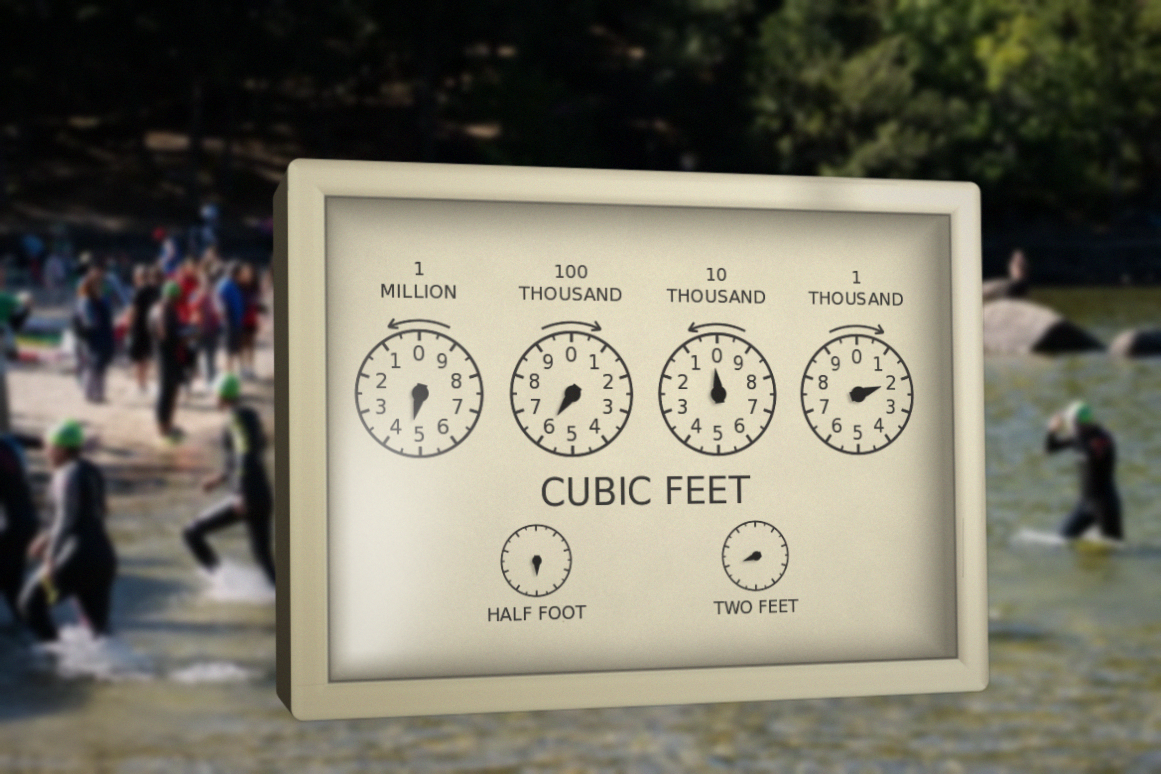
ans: 460200,ft³
